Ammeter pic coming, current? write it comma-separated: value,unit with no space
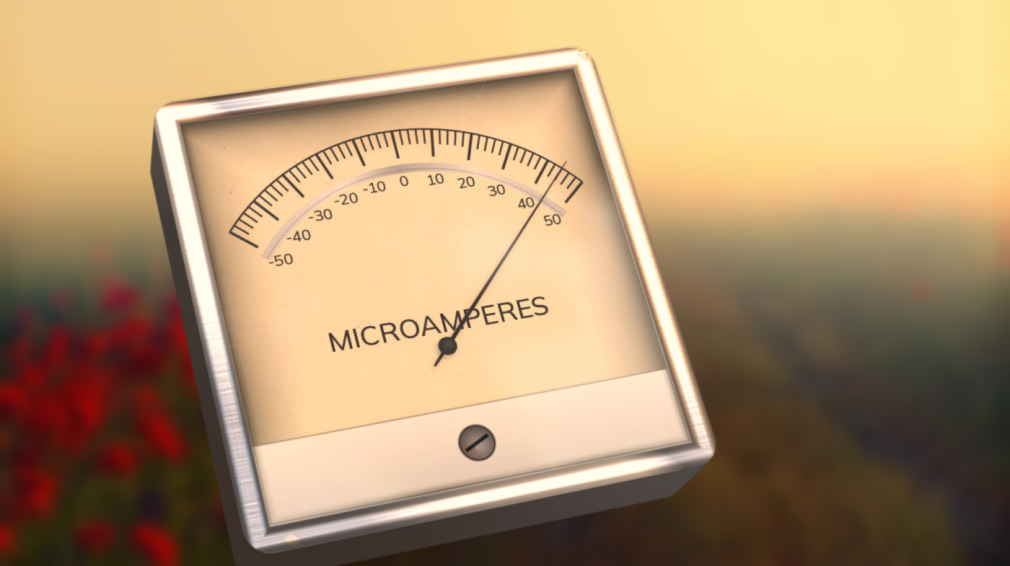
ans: 44,µA
